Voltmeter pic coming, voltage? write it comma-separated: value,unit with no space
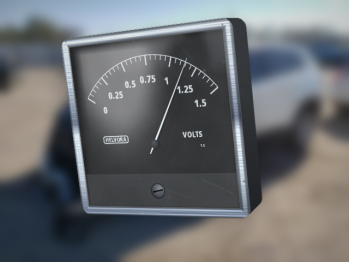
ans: 1.15,V
